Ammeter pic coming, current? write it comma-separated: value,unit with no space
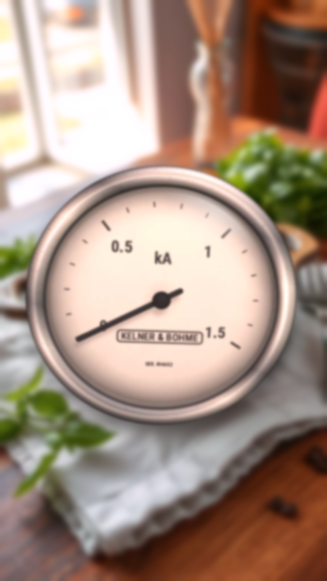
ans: 0,kA
